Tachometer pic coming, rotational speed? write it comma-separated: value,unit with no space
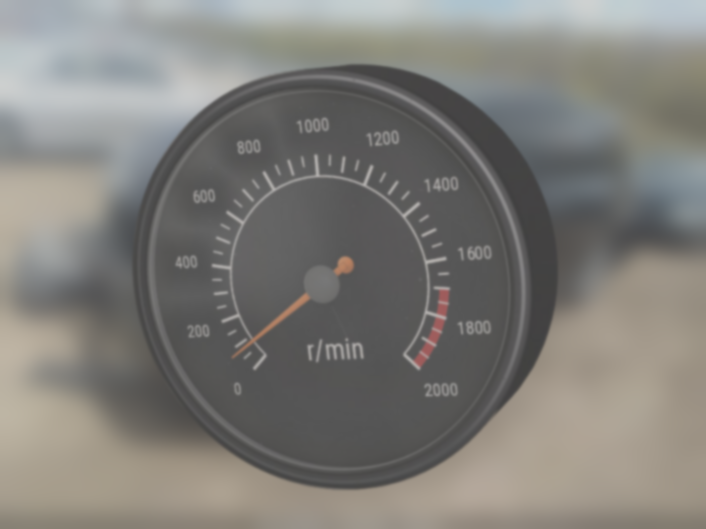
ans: 75,rpm
